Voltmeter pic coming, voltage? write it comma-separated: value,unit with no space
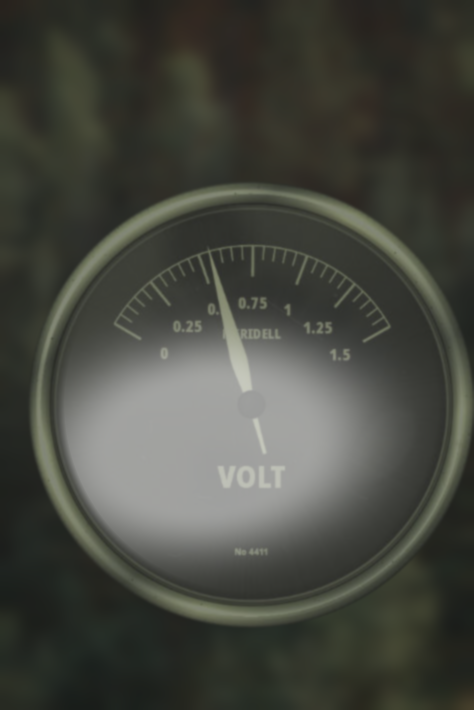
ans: 0.55,V
